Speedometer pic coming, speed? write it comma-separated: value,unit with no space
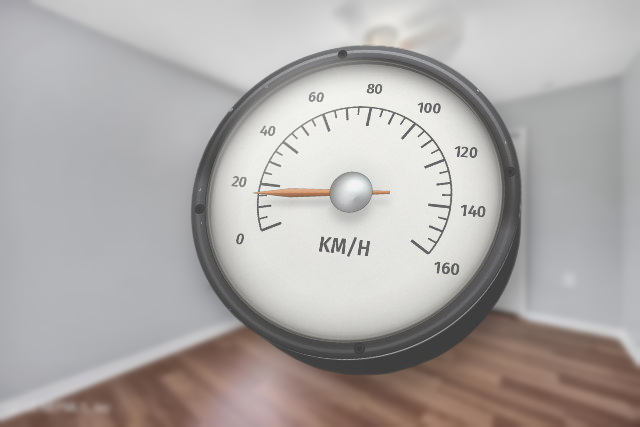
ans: 15,km/h
